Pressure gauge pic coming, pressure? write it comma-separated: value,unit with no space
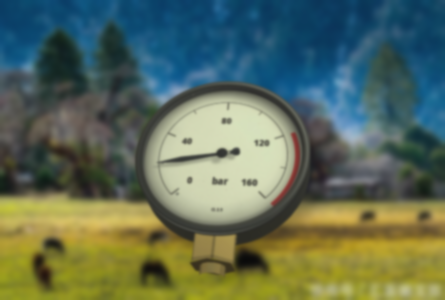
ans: 20,bar
